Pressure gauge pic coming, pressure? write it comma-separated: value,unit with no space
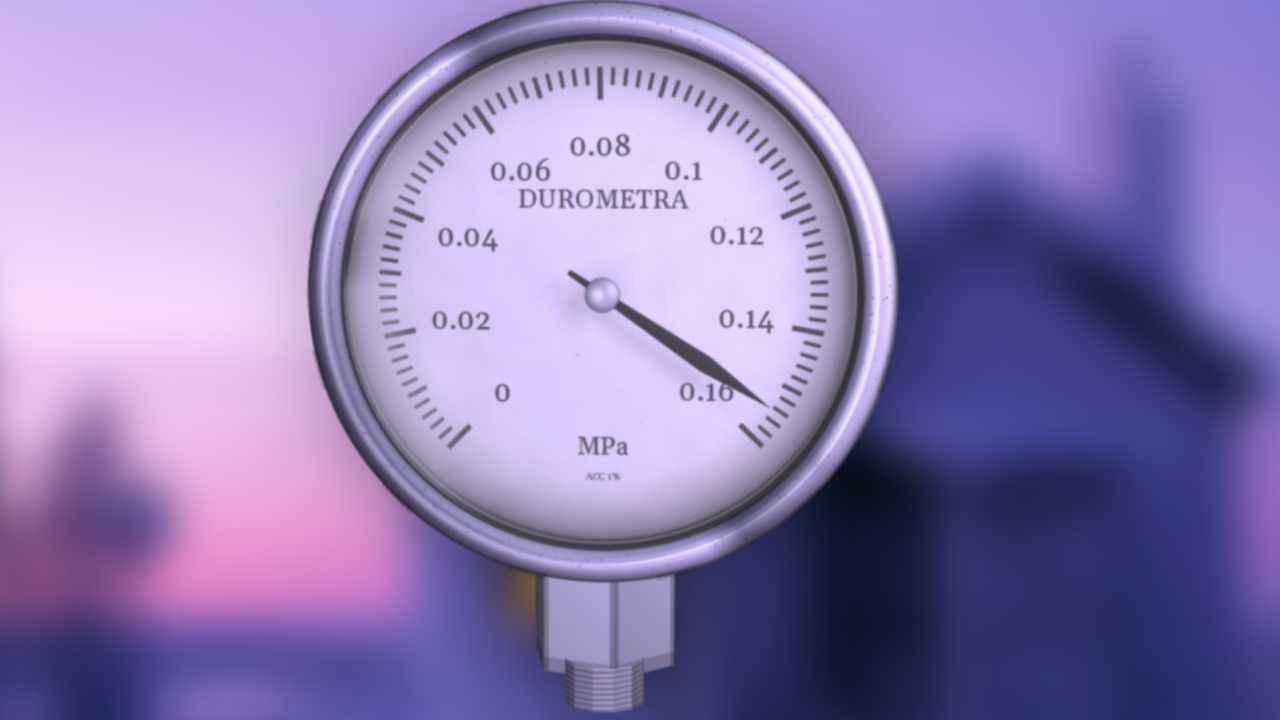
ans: 0.154,MPa
